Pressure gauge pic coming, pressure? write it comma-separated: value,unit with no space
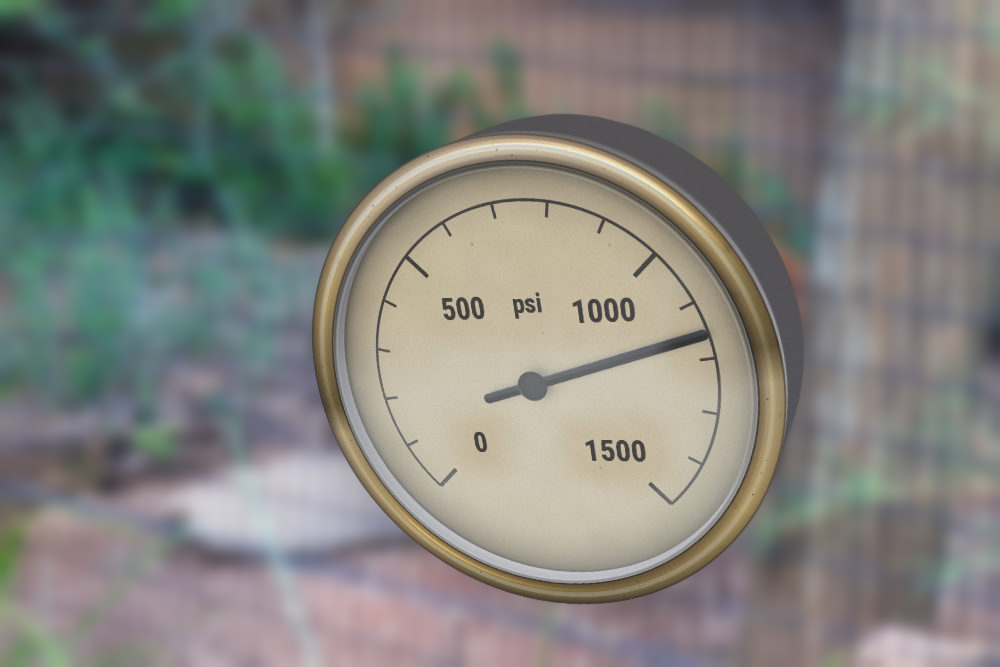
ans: 1150,psi
